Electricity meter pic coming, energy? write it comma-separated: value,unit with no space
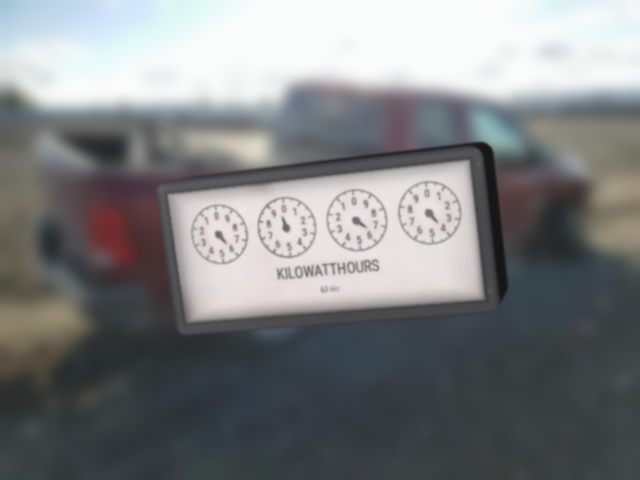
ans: 5964,kWh
